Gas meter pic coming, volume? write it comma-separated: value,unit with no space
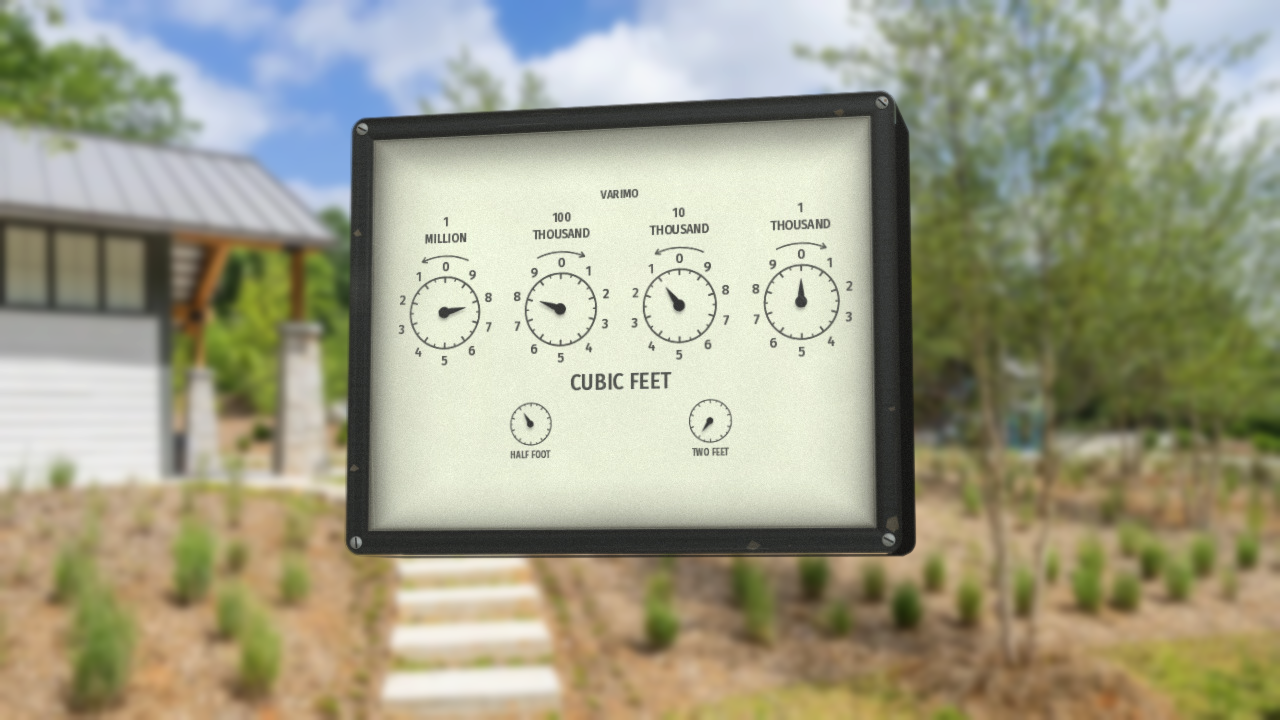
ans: 781000,ft³
